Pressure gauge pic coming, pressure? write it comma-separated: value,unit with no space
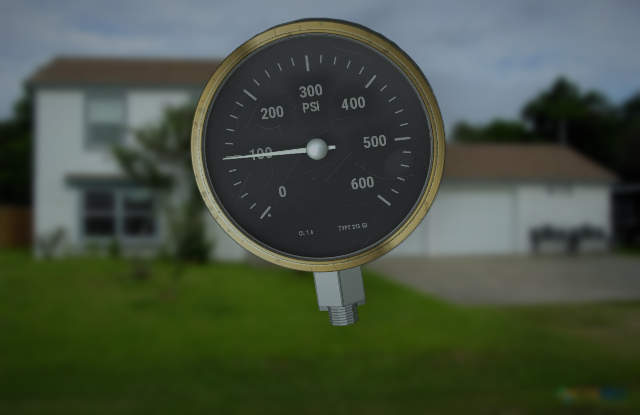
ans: 100,psi
